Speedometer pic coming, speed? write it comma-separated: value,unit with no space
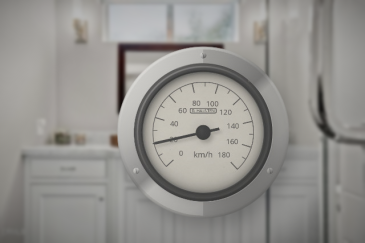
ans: 20,km/h
